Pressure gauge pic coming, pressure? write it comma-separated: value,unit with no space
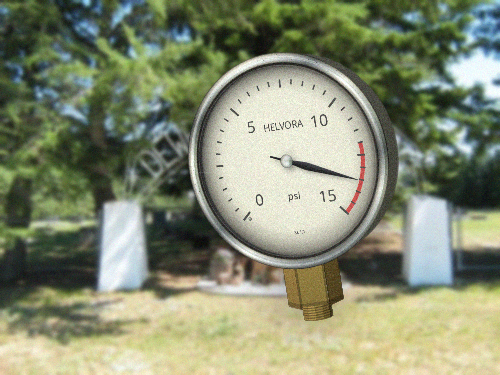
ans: 13.5,psi
